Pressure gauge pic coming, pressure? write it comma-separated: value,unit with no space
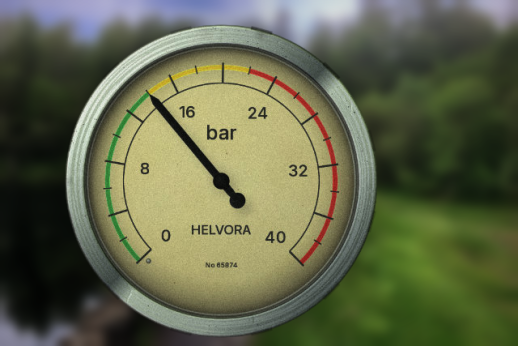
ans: 14,bar
